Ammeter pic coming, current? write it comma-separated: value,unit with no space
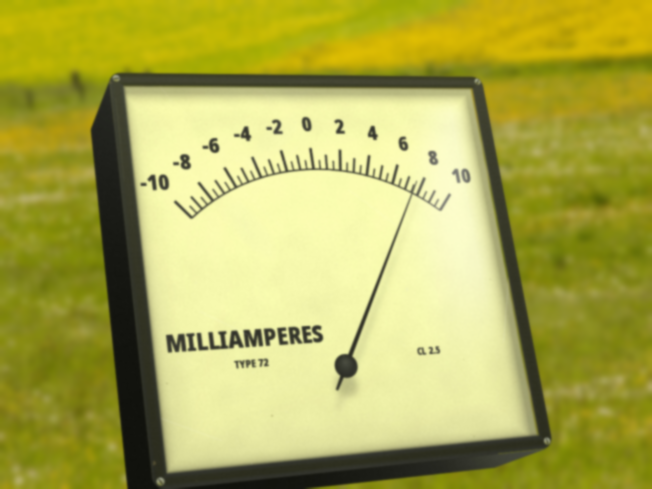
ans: 7.5,mA
